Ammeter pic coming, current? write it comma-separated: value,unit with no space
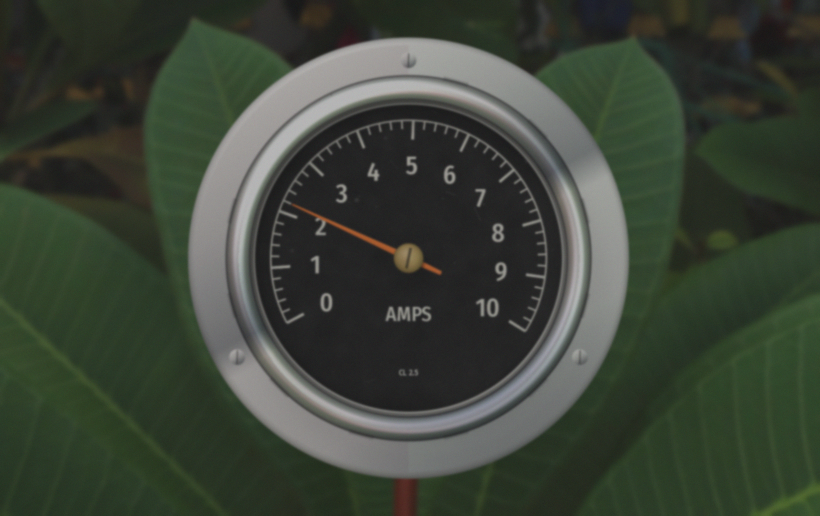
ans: 2.2,A
